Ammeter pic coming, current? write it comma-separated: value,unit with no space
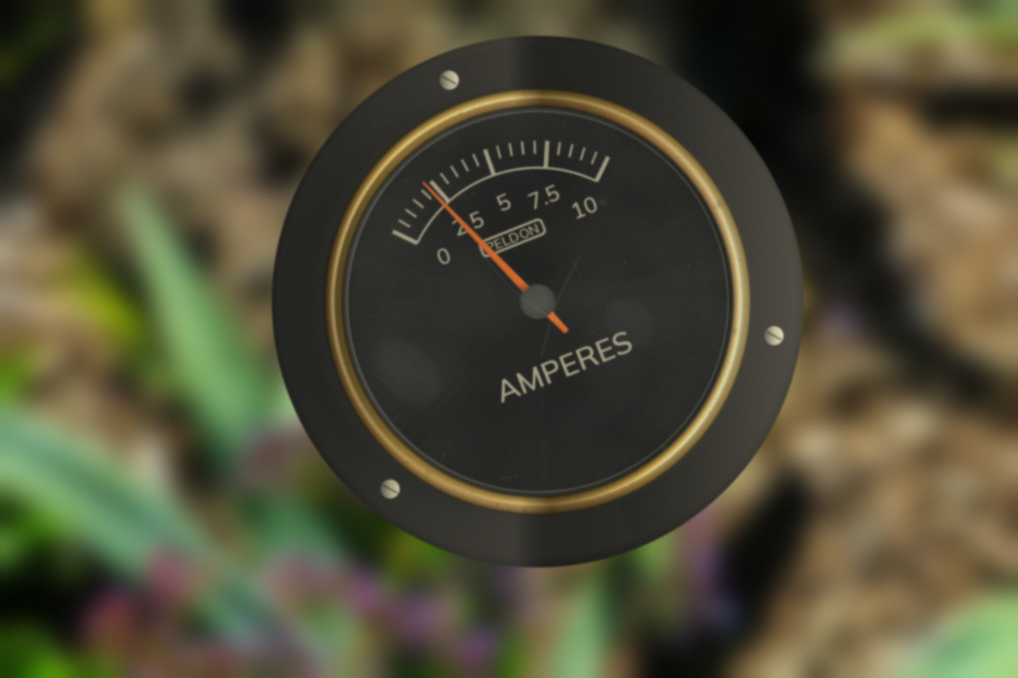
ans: 2.25,A
